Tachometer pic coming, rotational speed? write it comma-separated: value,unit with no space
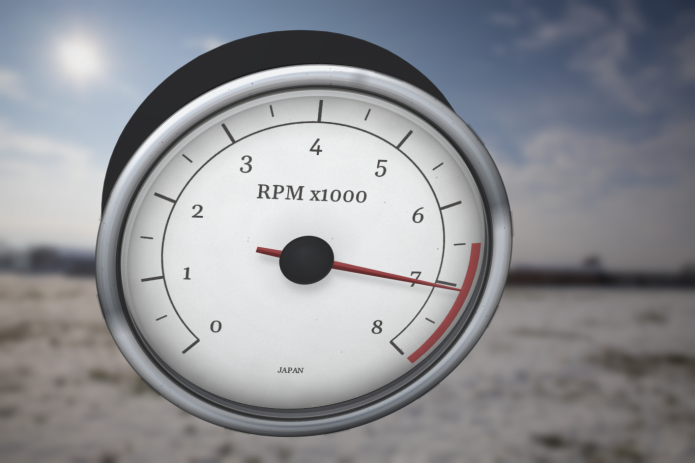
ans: 7000,rpm
